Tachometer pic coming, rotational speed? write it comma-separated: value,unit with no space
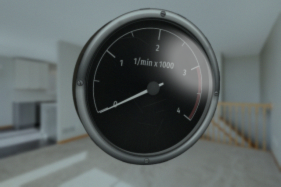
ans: 0,rpm
